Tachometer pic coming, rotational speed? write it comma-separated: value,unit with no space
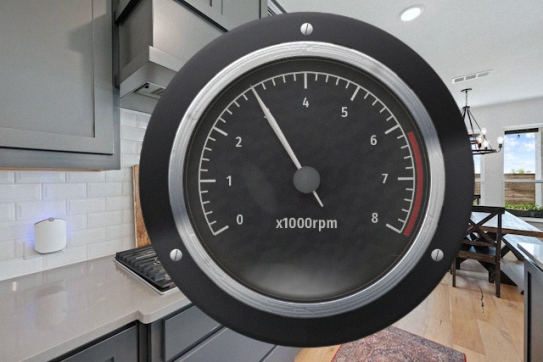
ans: 3000,rpm
